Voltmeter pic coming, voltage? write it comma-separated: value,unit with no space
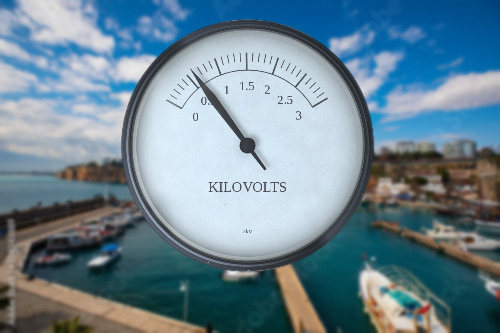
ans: 0.6,kV
